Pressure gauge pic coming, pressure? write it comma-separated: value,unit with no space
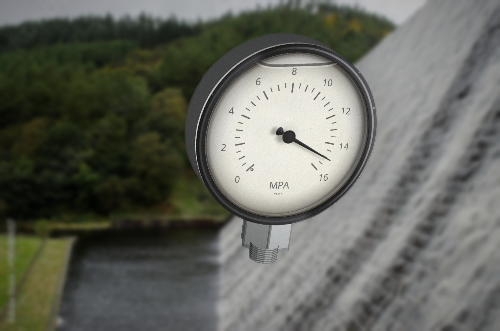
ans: 15,MPa
